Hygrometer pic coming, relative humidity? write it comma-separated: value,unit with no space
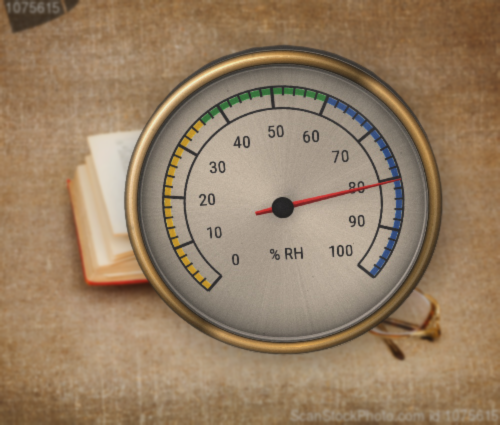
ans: 80,%
